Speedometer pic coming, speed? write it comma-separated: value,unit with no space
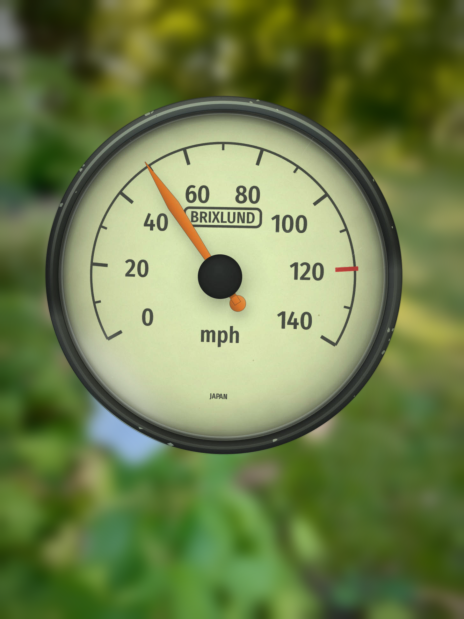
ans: 50,mph
